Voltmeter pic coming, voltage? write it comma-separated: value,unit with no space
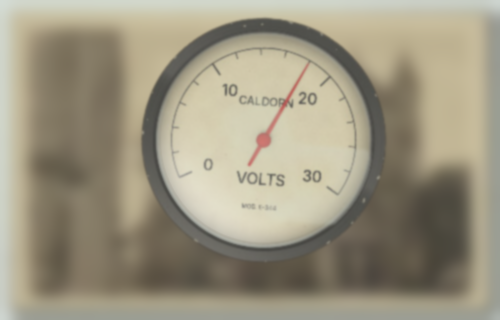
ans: 18,V
